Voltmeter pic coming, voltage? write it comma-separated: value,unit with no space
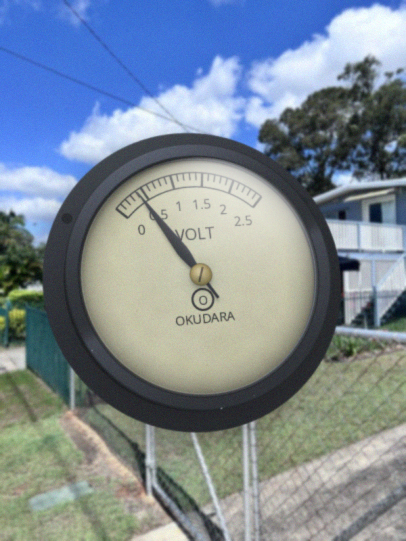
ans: 0.4,V
